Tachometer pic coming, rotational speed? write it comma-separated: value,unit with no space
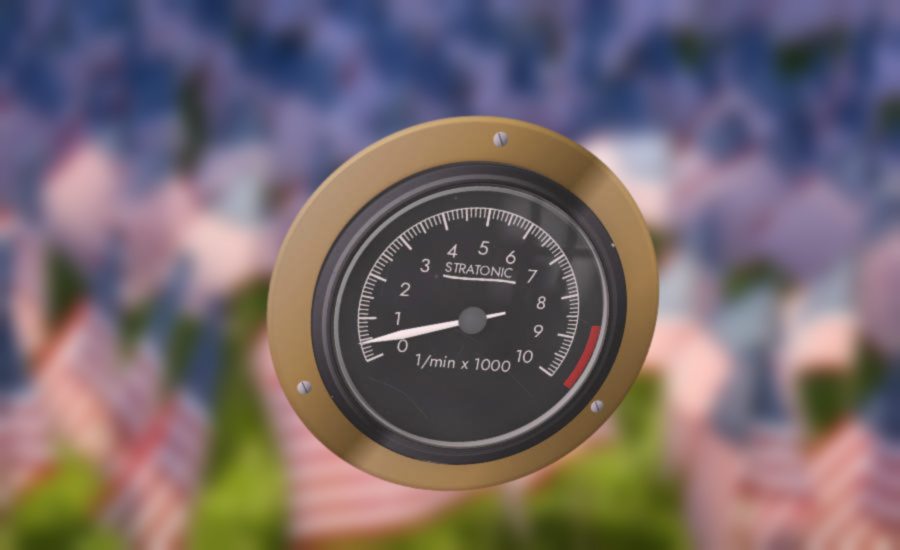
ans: 500,rpm
